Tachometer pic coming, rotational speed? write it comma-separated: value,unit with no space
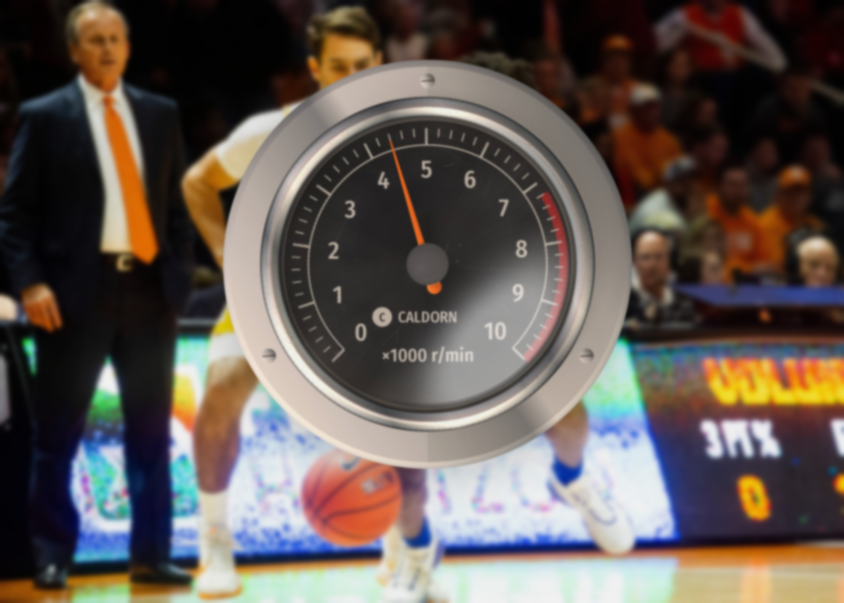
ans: 4400,rpm
